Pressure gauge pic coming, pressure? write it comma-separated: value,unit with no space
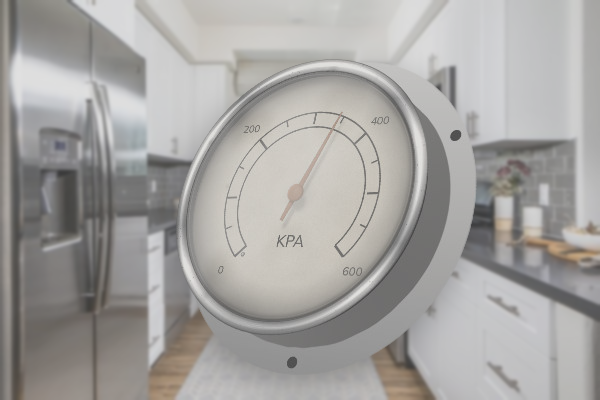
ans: 350,kPa
